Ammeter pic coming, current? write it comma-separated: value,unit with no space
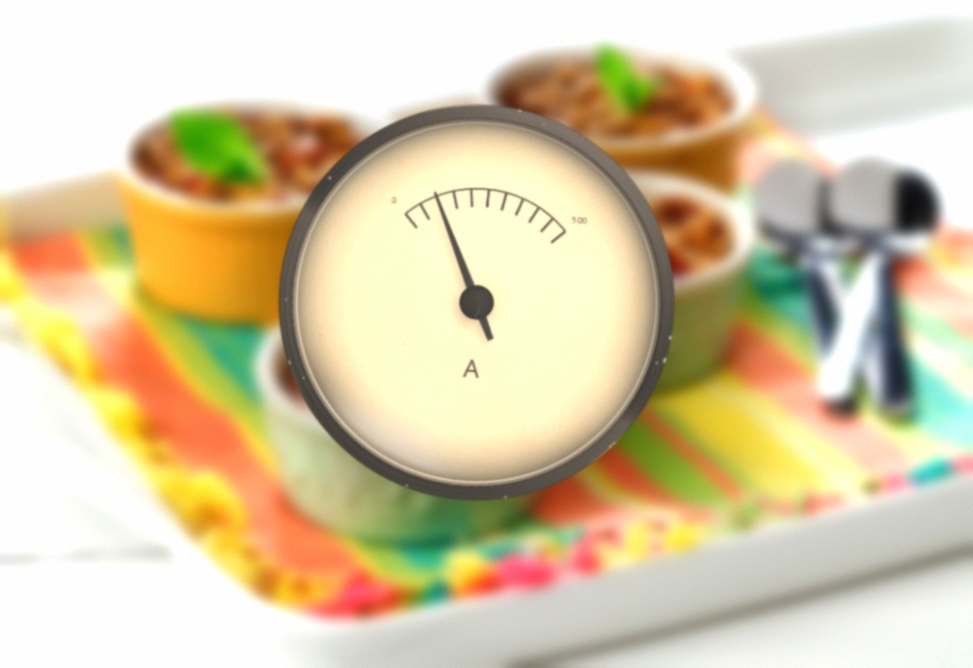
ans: 100,A
